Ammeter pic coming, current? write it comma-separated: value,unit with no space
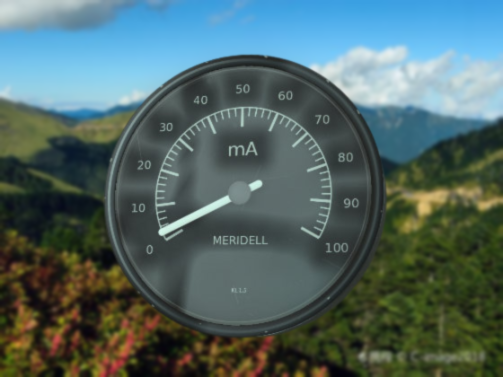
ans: 2,mA
